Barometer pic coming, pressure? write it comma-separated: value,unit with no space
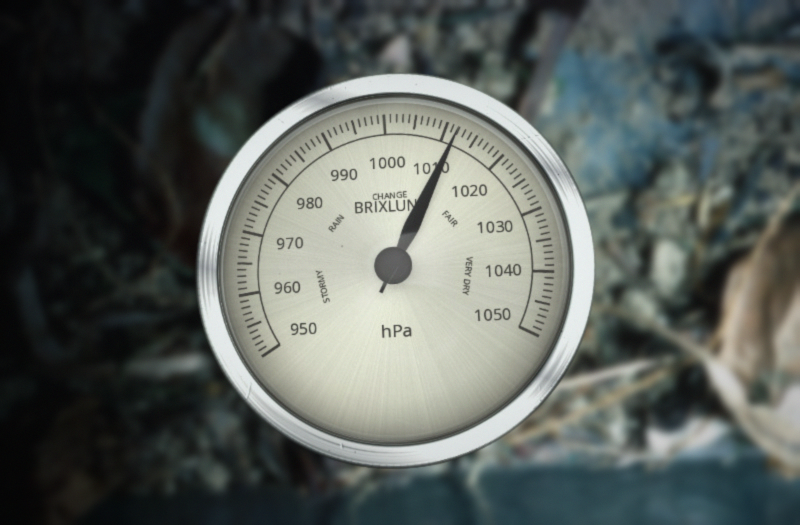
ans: 1012,hPa
